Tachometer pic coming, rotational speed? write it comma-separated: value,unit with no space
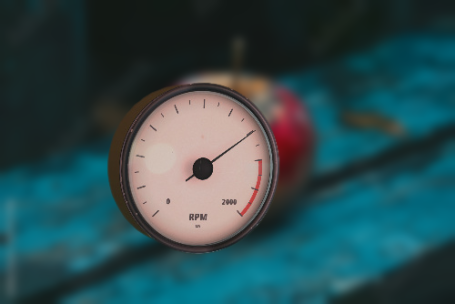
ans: 1400,rpm
